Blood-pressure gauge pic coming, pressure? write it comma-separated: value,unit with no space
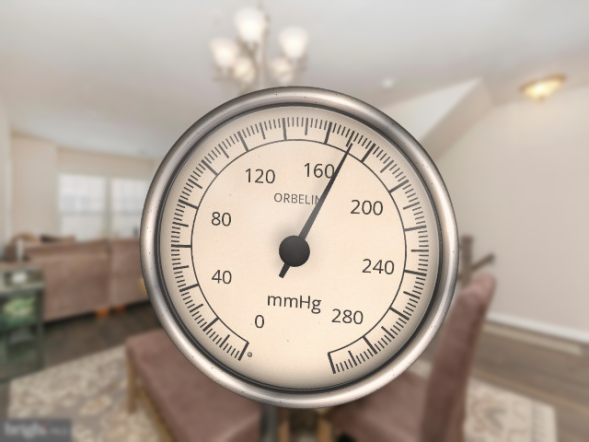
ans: 172,mmHg
